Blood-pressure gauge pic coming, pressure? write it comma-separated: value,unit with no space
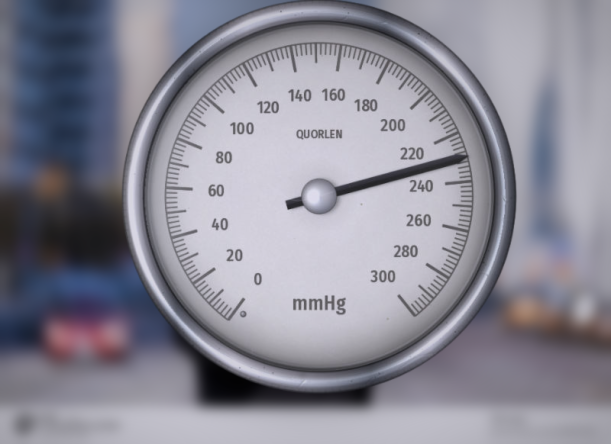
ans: 230,mmHg
